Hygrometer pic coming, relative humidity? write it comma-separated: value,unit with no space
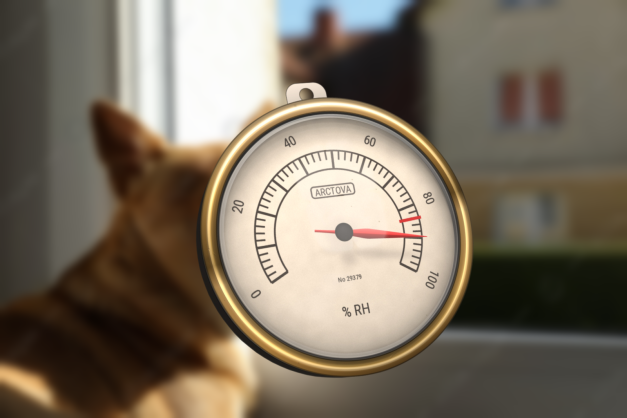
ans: 90,%
